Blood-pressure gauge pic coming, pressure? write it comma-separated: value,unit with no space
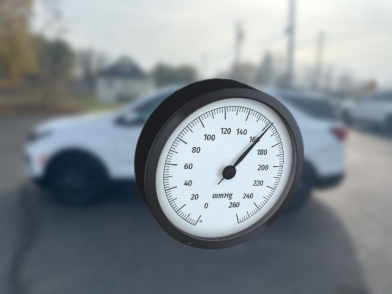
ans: 160,mmHg
